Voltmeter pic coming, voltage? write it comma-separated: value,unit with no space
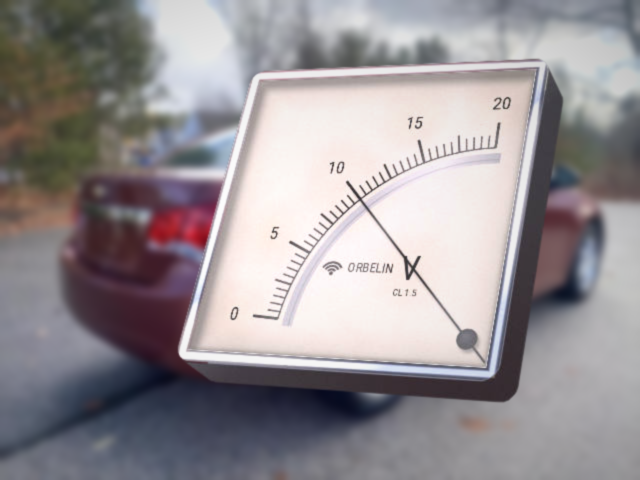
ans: 10,V
